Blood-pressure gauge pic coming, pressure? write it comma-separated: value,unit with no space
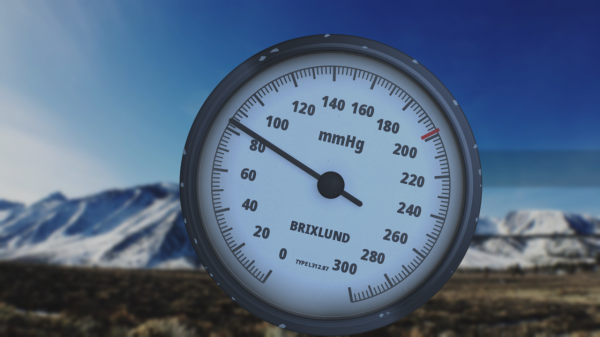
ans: 84,mmHg
